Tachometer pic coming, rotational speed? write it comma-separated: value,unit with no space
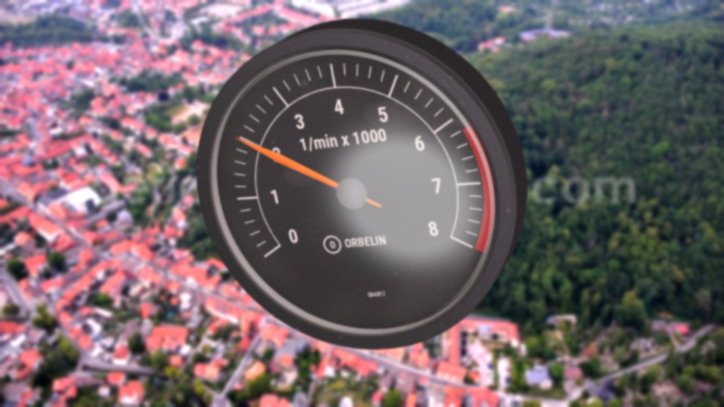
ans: 2000,rpm
